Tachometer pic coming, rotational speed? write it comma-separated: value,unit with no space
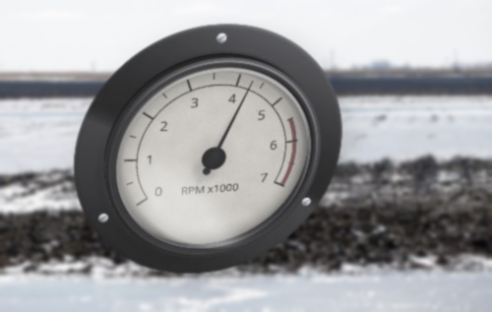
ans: 4250,rpm
